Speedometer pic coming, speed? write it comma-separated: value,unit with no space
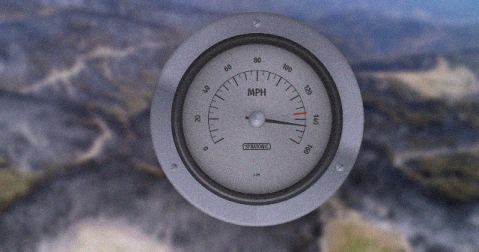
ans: 145,mph
